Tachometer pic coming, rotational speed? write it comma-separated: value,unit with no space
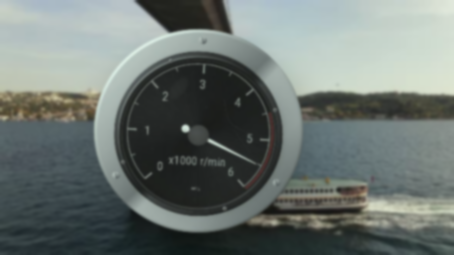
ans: 5500,rpm
